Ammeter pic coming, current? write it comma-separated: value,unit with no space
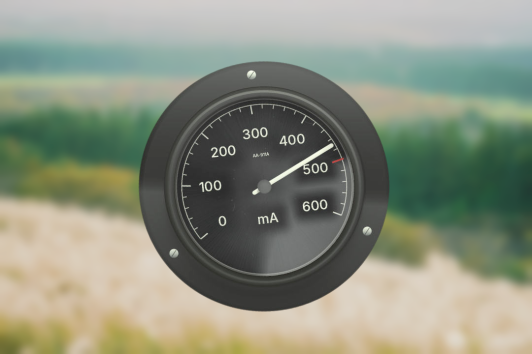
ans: 470,mA
